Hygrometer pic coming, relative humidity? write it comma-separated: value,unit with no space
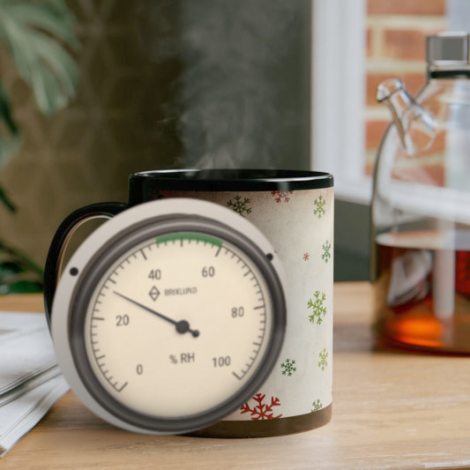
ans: 28,%
